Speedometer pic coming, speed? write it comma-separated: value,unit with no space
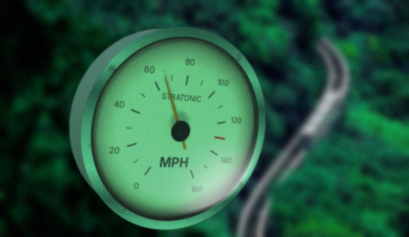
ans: 65,mph
